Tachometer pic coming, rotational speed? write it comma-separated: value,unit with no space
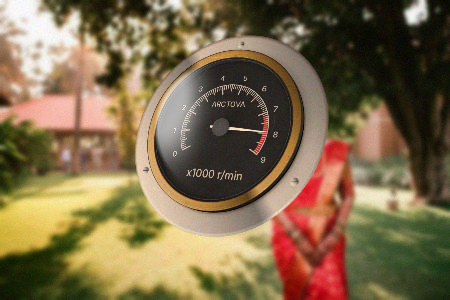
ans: 8000,rpm
